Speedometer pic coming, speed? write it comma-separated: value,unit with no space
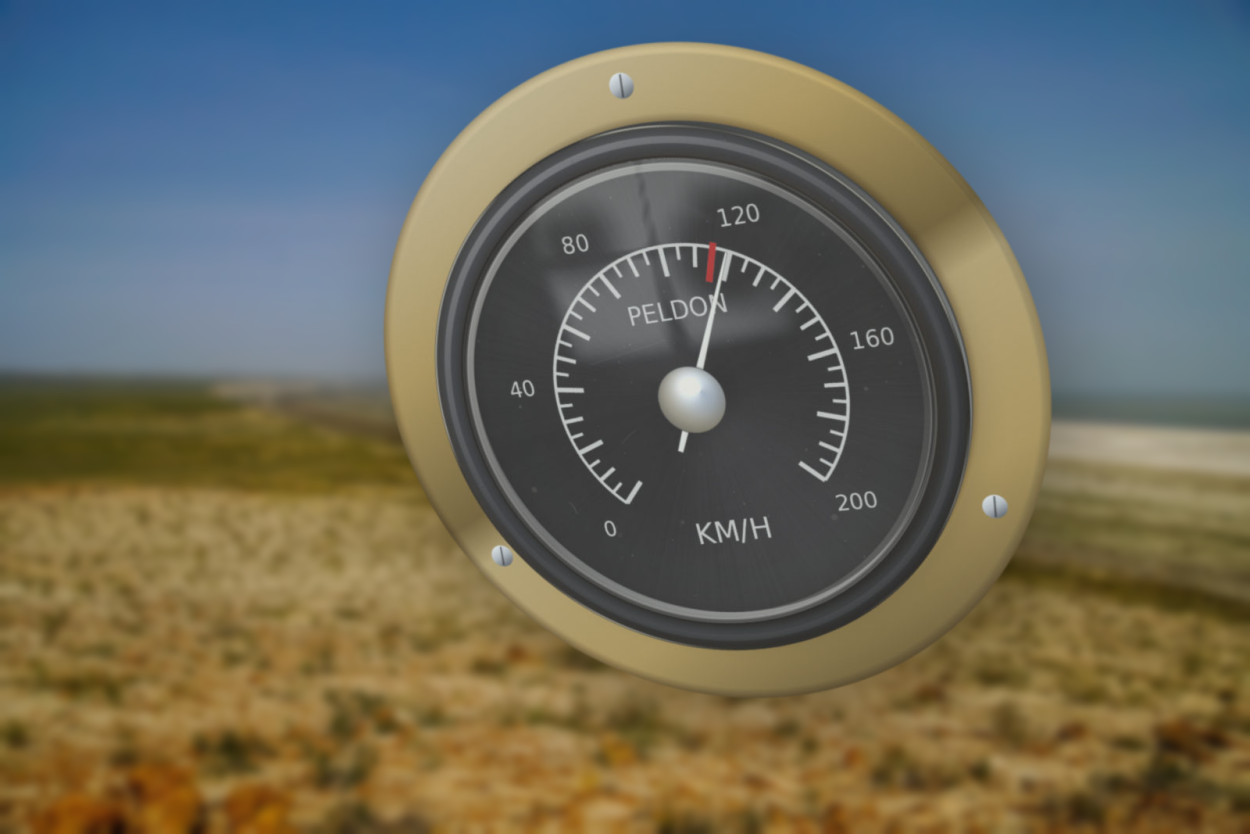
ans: 120,km/h
